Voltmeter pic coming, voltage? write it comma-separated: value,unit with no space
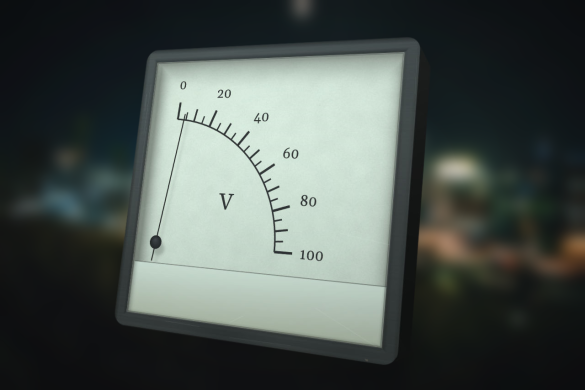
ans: 5,V
